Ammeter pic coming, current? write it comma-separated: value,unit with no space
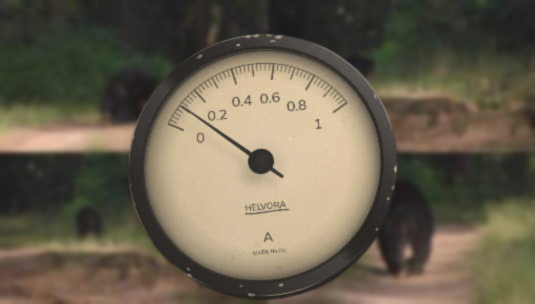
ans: 0.1,A
